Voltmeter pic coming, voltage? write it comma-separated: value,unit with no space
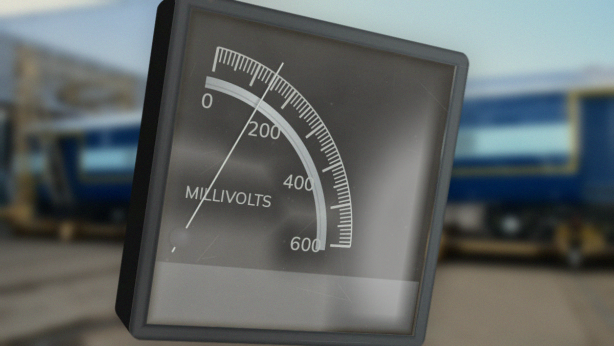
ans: 140,mV
